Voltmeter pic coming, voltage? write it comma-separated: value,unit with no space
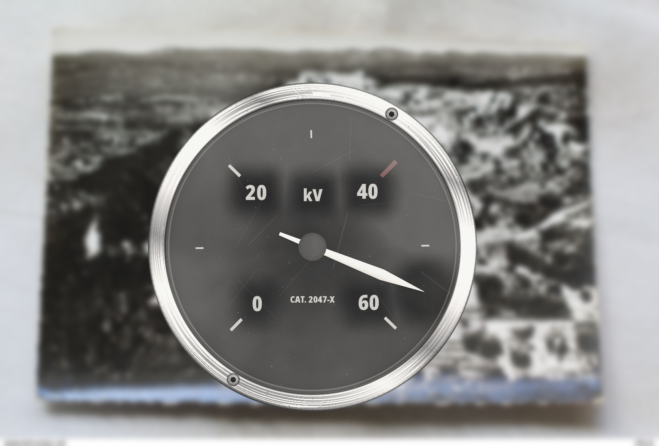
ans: 55,kV
